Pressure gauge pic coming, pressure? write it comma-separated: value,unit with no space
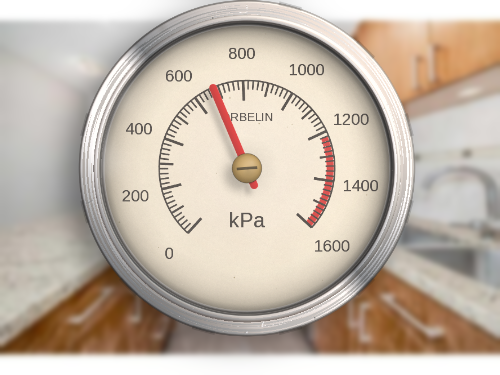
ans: 680,kPa
